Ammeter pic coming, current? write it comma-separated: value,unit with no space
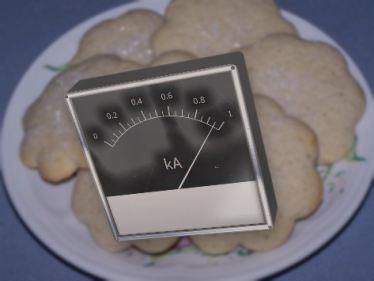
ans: 0.95,kA
